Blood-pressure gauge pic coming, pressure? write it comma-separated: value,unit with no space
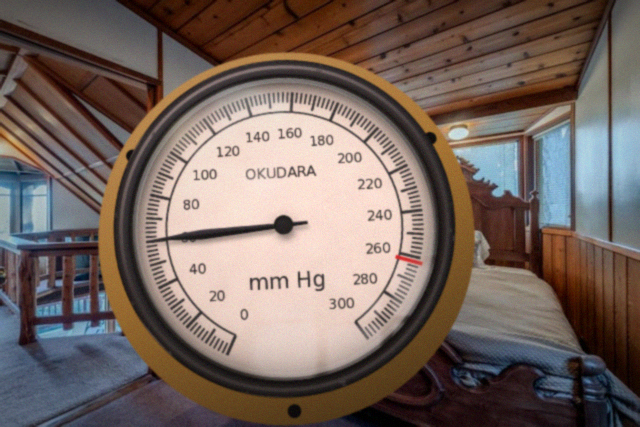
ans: 60,mmHg
